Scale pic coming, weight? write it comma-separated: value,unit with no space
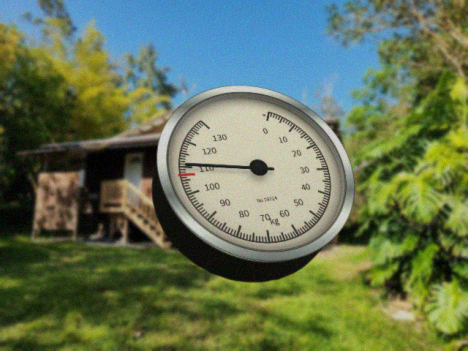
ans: 110,kg
